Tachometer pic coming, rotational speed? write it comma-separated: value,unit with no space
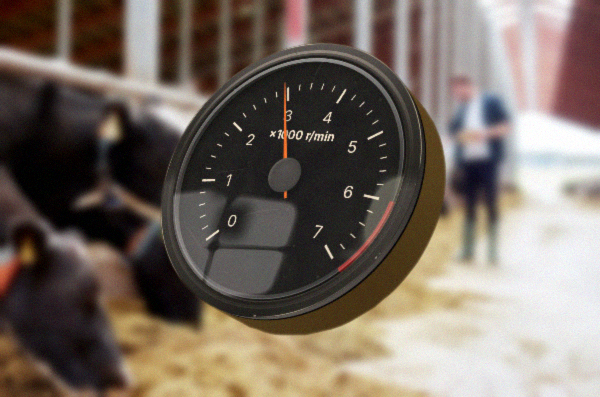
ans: 3000,rpm
